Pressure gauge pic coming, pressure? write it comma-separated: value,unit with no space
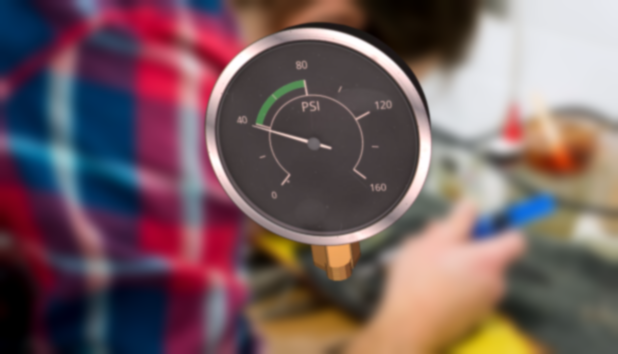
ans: 40,psi
